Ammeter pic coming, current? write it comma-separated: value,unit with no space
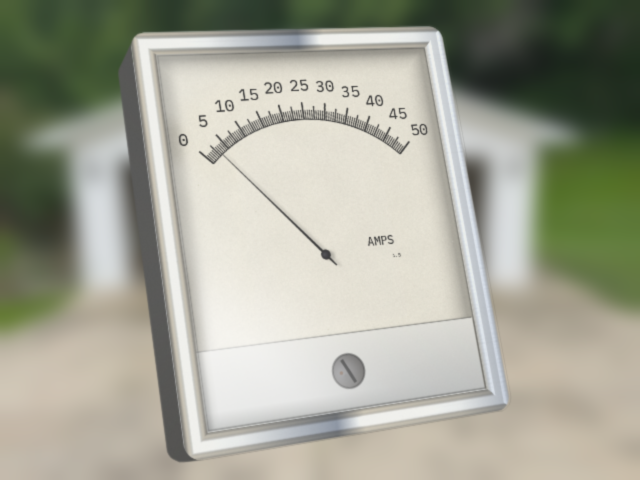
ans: 2.5,A
